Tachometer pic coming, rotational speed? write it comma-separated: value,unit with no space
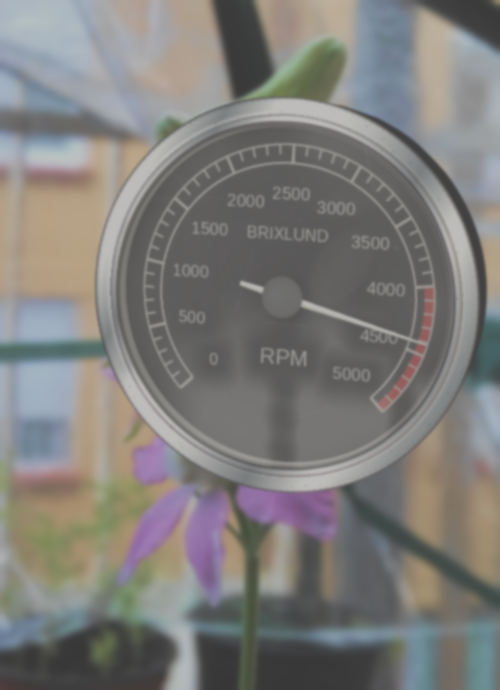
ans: 4400,rpm
